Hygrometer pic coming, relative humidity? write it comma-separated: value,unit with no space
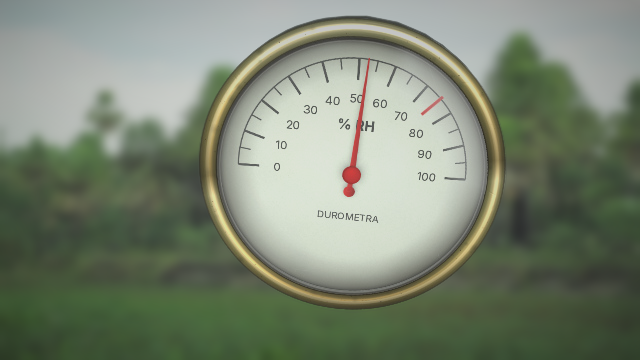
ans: 52.5,%
